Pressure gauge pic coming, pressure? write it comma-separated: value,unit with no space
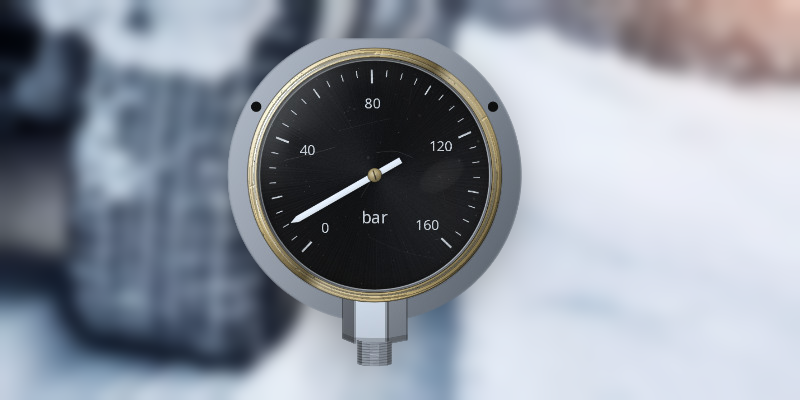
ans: 10,bar
